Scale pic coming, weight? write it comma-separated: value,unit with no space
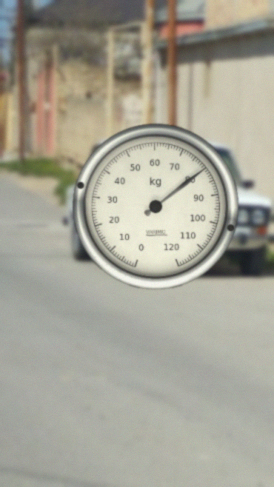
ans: 80,kg
